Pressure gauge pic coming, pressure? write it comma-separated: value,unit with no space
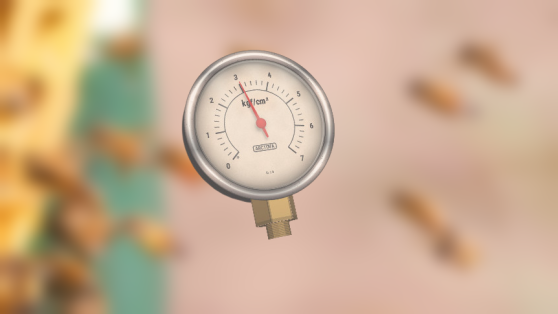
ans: 3,kg/cm²
